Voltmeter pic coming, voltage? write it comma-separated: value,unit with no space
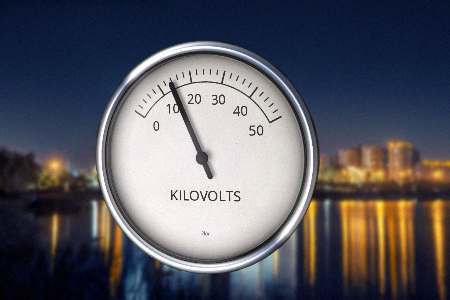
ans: 14,kV
